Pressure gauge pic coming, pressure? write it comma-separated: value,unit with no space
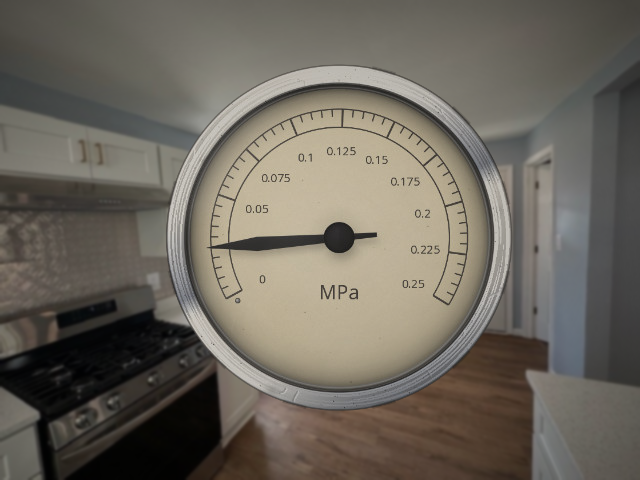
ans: 0.025,MPa
